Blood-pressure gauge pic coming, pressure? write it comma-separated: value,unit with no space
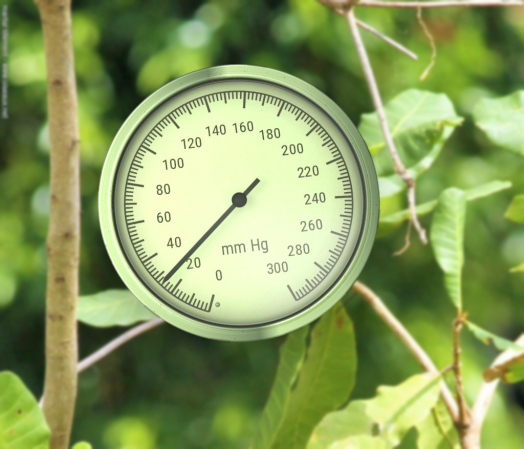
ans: 26,mmHg
